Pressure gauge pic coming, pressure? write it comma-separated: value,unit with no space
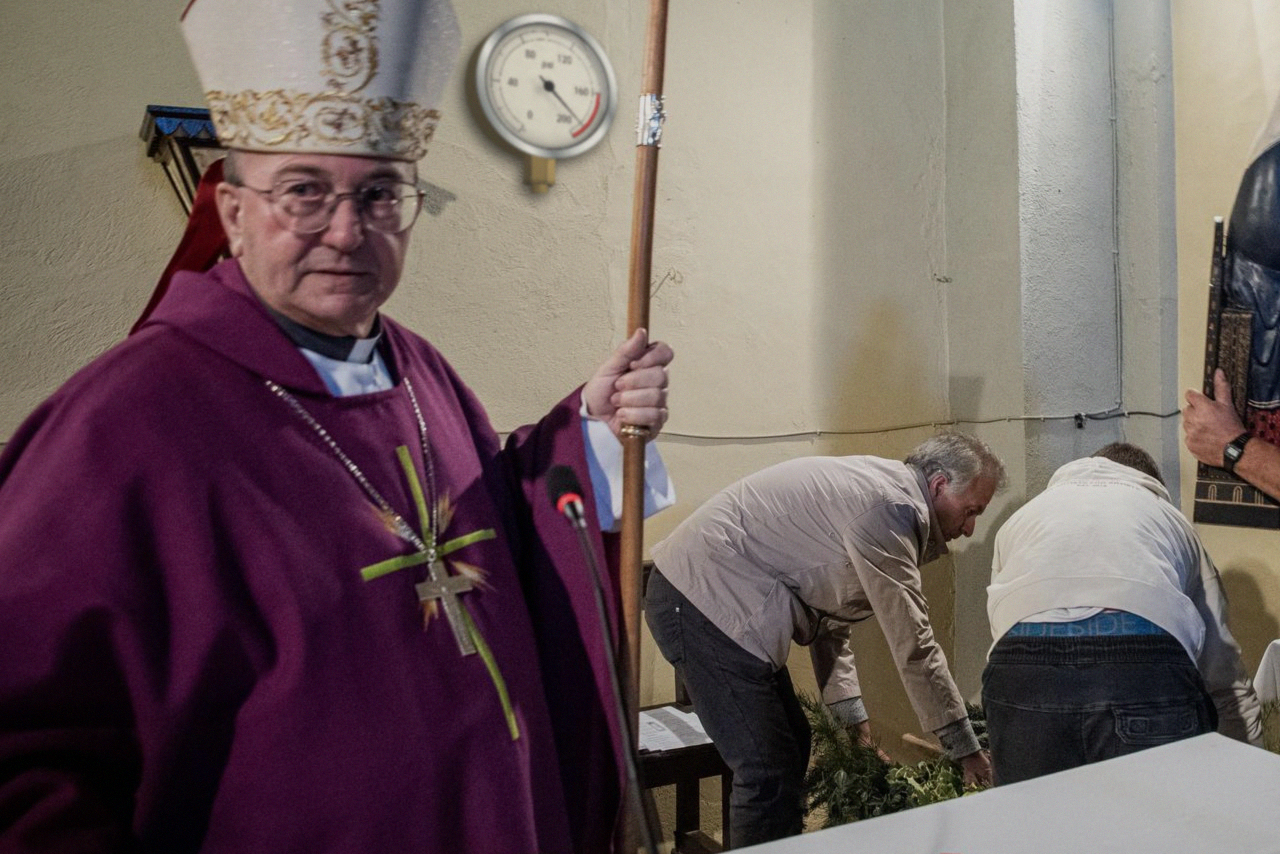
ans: 190,psi
